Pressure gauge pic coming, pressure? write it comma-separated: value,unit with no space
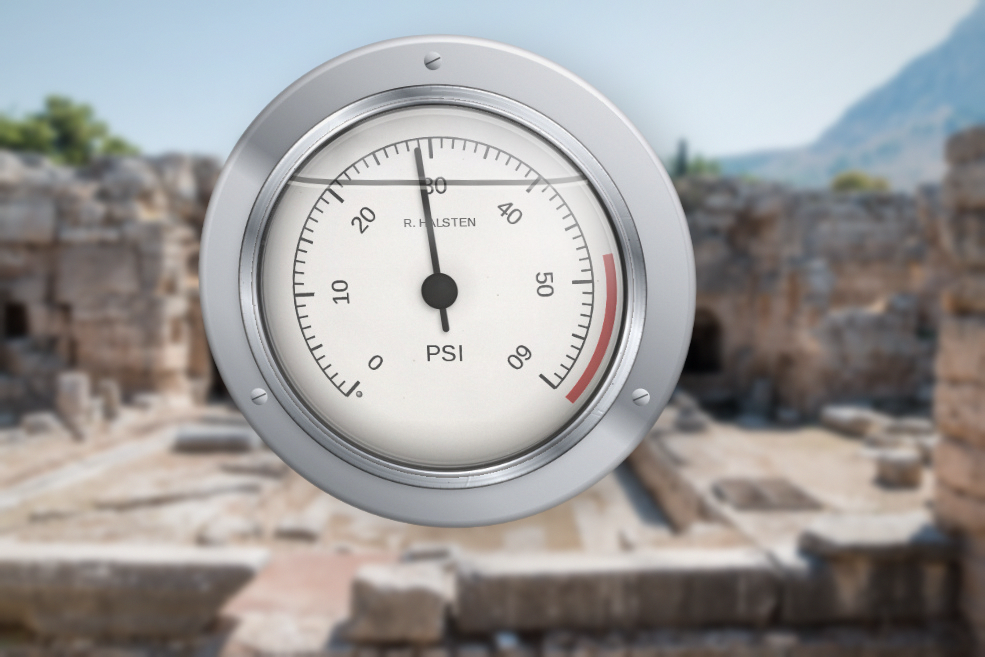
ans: 29,psi
